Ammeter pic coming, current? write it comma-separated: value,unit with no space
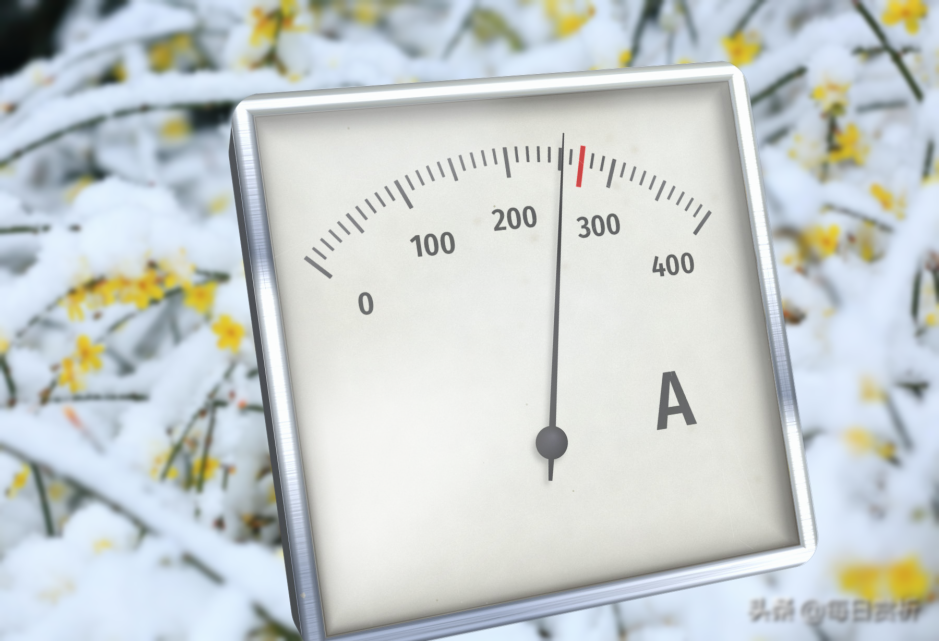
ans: 250,A
